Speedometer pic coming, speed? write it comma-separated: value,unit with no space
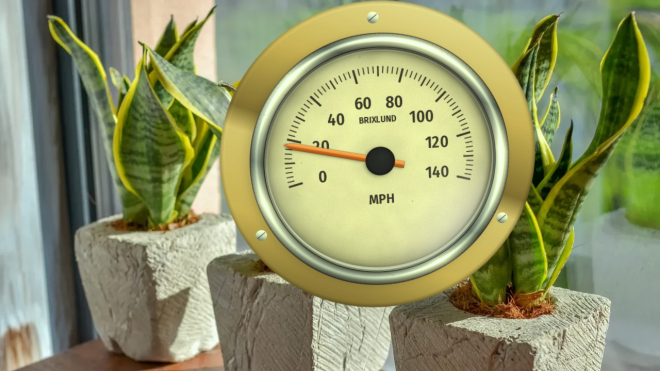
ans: 18,mph
